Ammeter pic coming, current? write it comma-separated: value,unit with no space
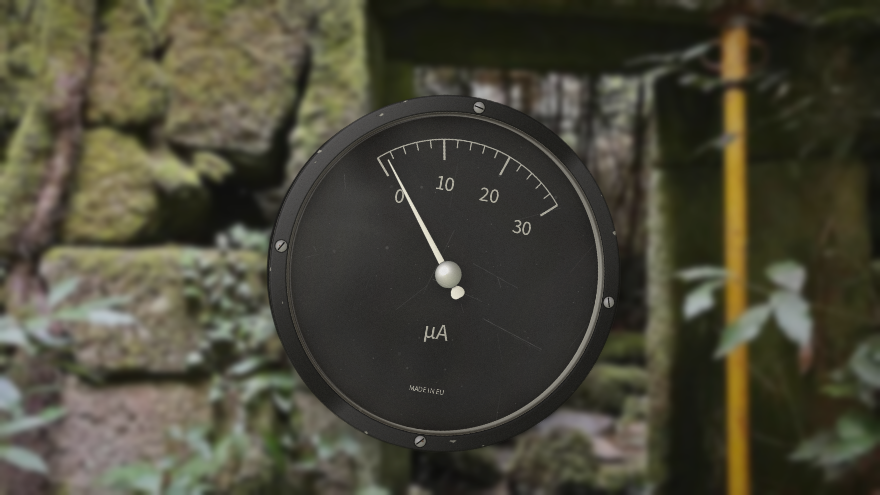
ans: 1,µA
